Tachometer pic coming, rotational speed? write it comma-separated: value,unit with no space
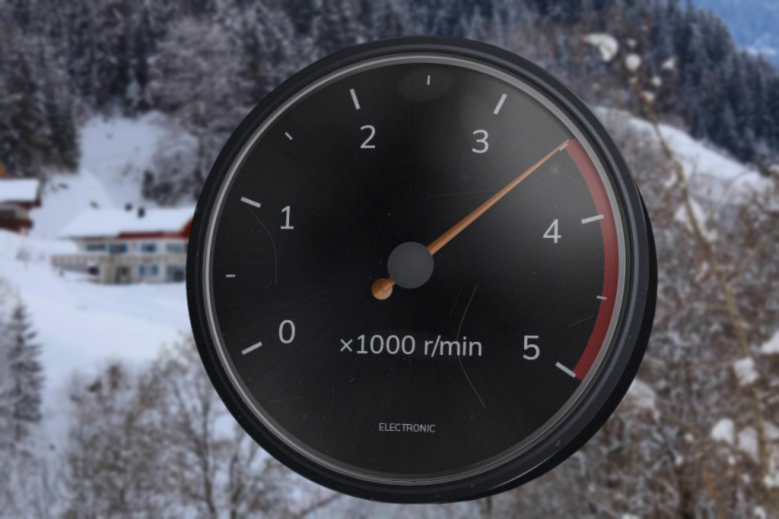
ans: 3500,rpm
